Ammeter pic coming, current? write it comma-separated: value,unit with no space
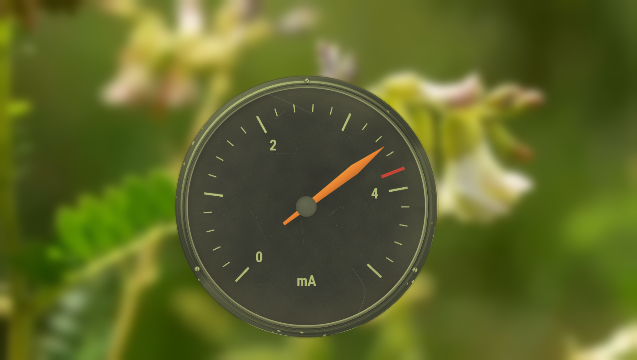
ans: 3.5,mA
